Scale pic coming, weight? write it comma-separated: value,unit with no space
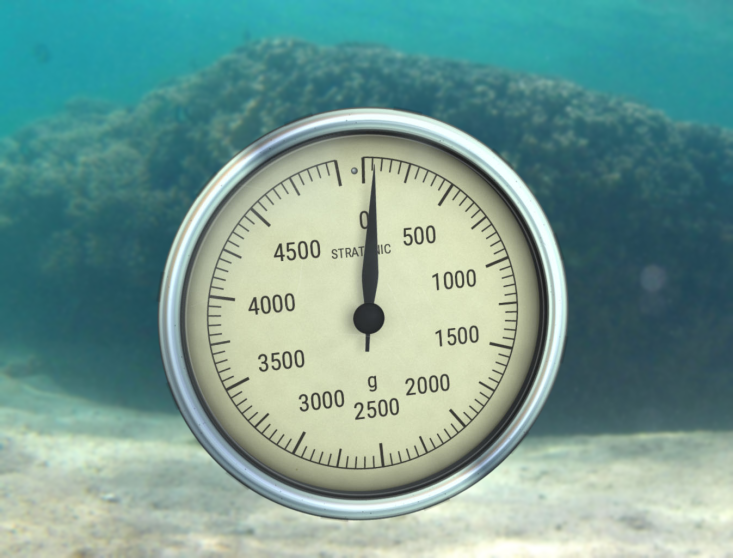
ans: 50,g
